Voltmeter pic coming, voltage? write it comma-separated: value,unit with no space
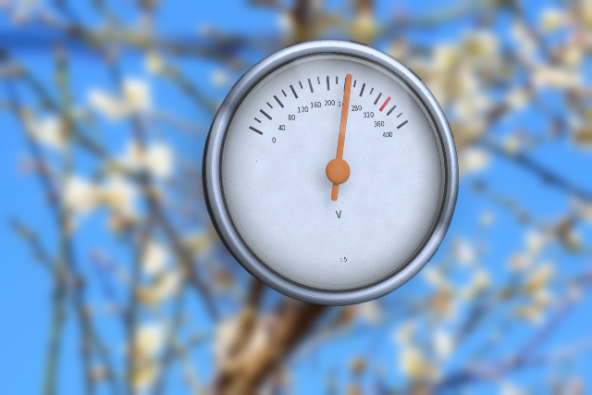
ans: 240,V
